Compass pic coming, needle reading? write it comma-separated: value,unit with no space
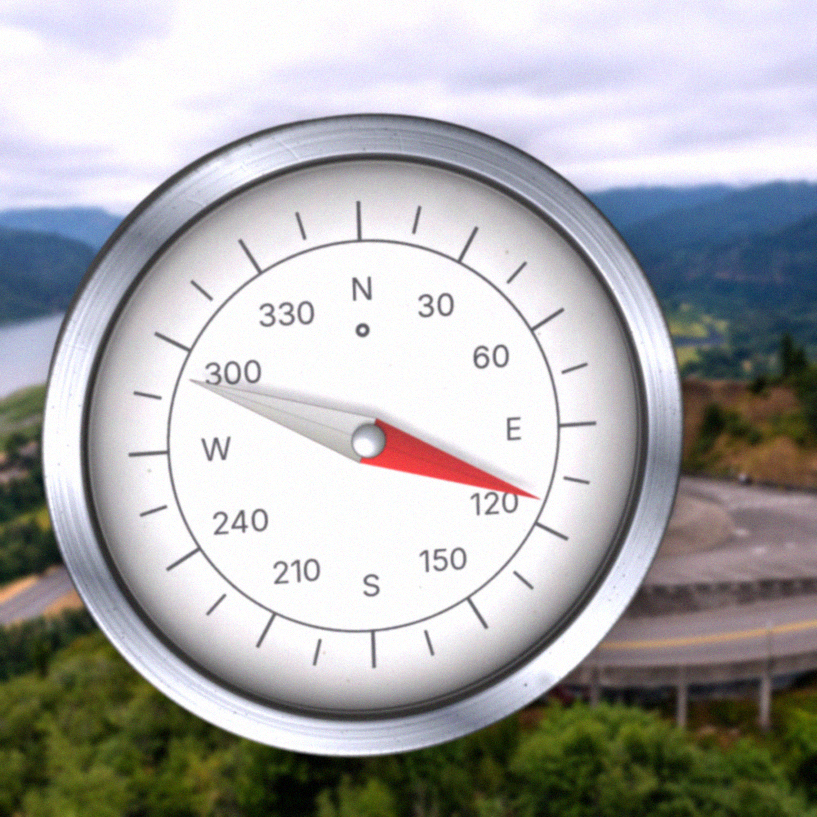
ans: 112.5,°
